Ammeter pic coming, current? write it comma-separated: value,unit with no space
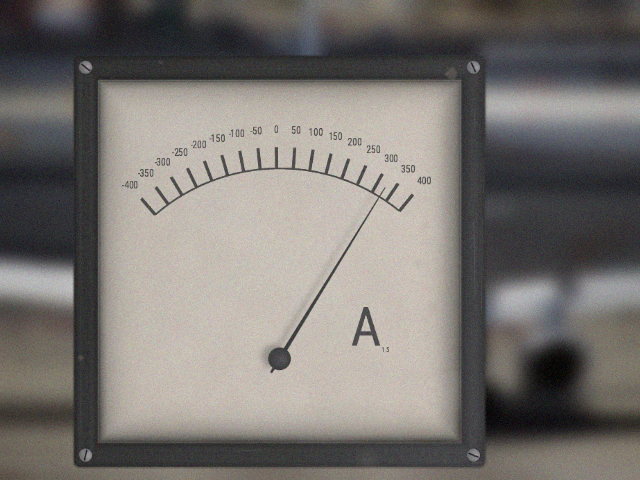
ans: 325,A
